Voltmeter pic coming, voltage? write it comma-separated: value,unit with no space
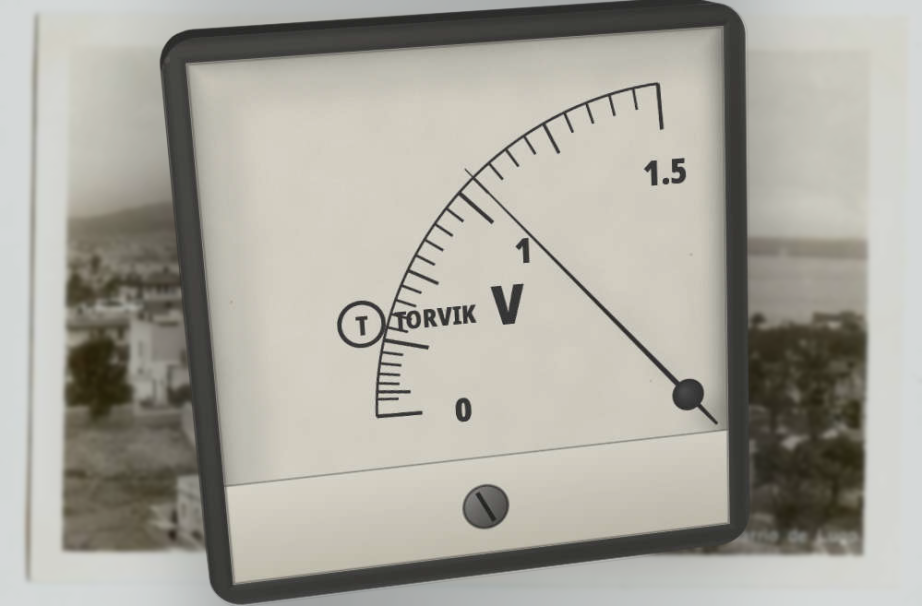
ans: 1.05,V
